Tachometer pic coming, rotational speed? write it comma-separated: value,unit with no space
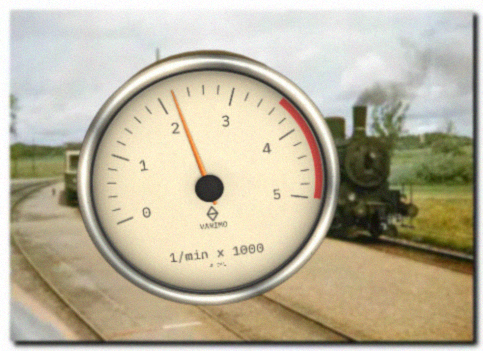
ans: 2200,rpm
